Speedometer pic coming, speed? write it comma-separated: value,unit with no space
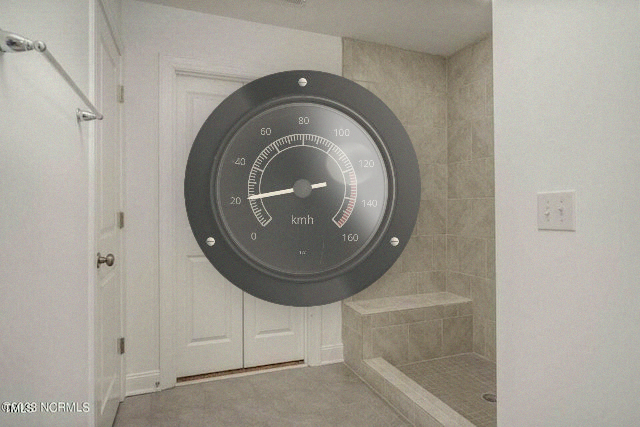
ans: 20,km/h
